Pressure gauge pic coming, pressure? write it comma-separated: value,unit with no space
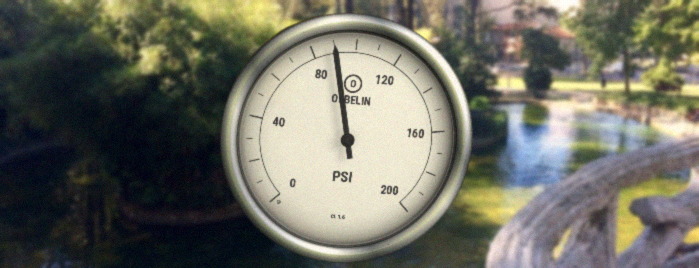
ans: 90,psi
